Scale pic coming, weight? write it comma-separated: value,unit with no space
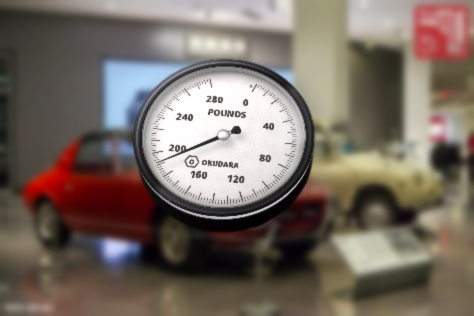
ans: 190,lb
